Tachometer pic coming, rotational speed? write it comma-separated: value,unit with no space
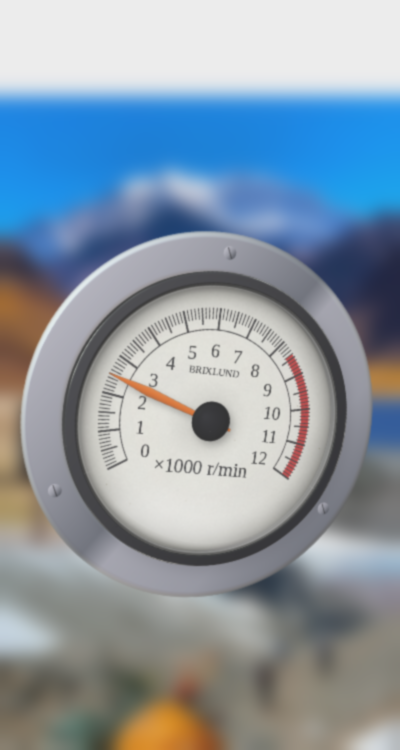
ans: 2500,rpm
